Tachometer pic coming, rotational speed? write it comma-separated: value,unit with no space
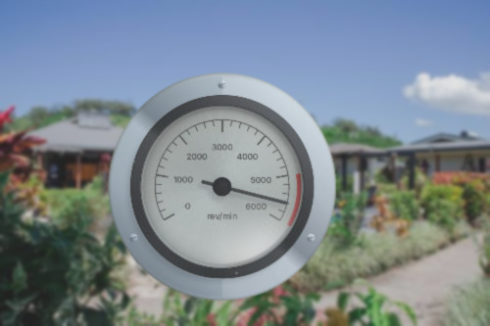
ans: 5600,rpm
